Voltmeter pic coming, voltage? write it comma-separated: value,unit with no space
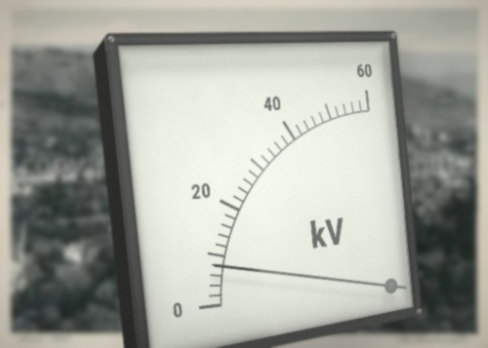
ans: 8,kV
